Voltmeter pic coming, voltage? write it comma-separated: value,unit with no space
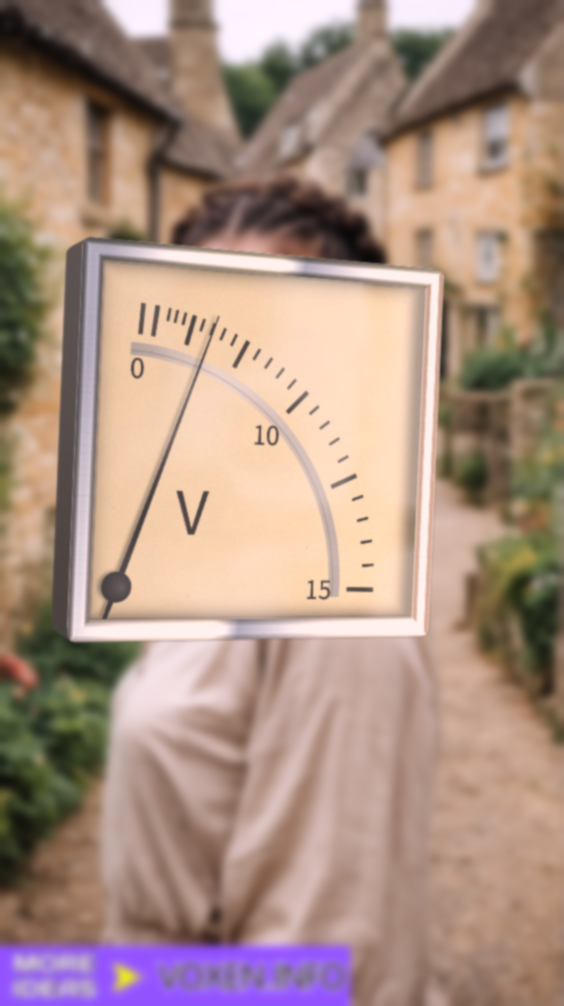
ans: 6,V
